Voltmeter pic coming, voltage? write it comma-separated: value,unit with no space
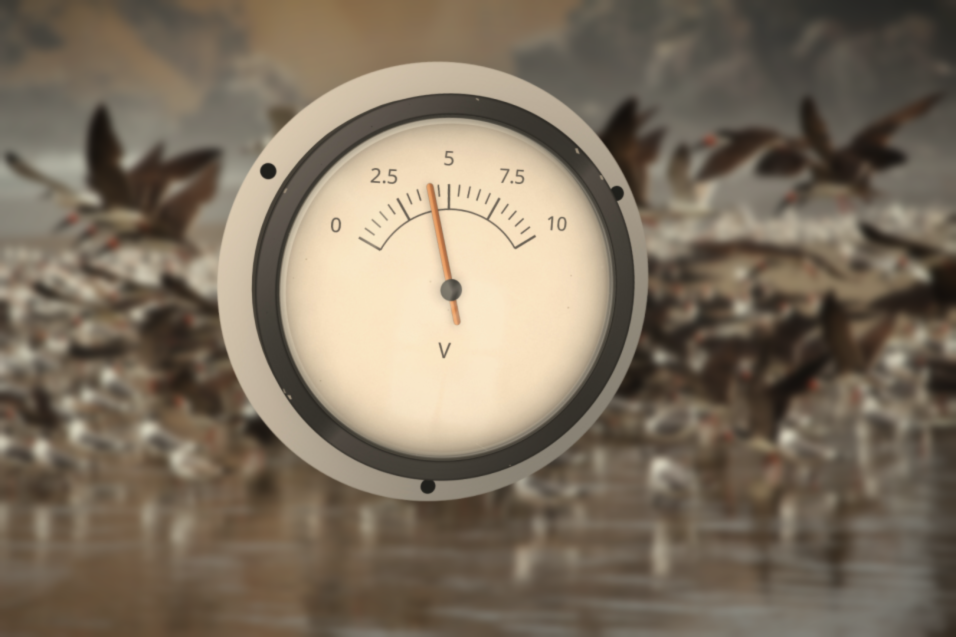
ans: 4,V
